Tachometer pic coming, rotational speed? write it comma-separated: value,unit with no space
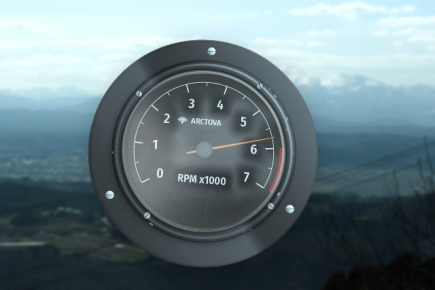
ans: 5750,rpm
